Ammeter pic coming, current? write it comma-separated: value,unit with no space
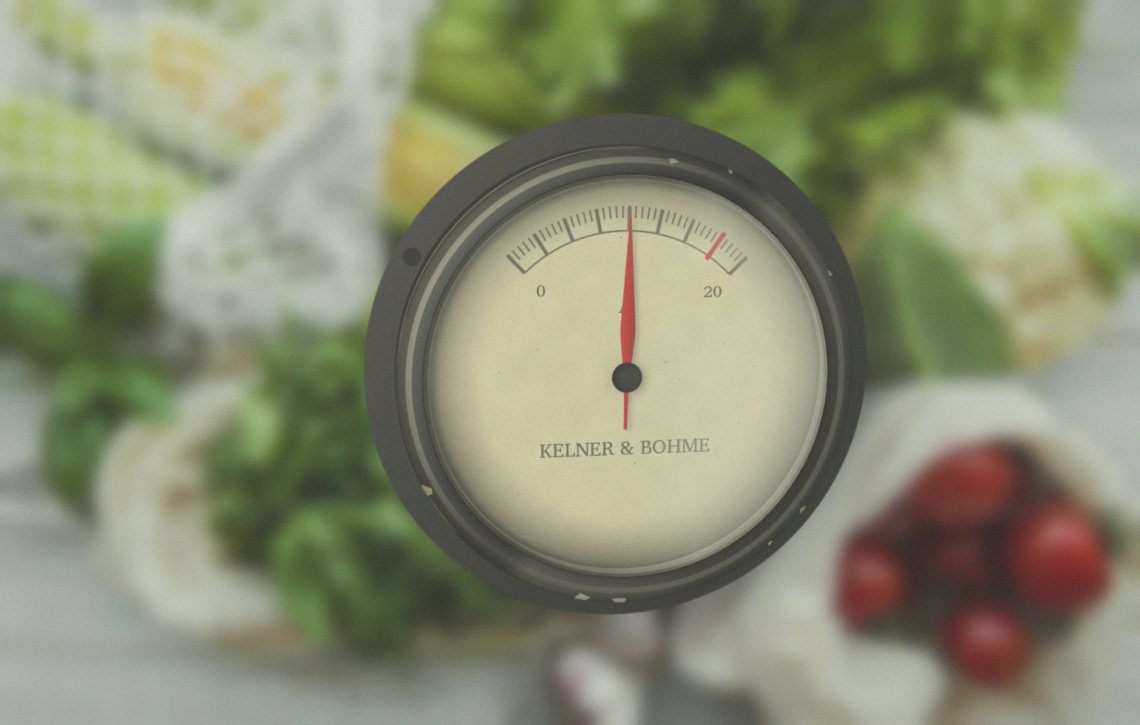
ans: 10,A
